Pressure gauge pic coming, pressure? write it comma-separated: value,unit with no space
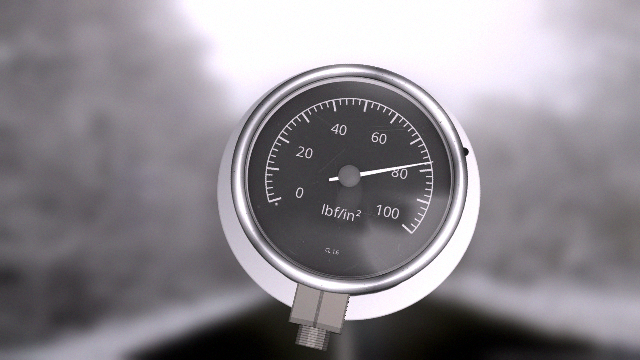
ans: 78,psi
